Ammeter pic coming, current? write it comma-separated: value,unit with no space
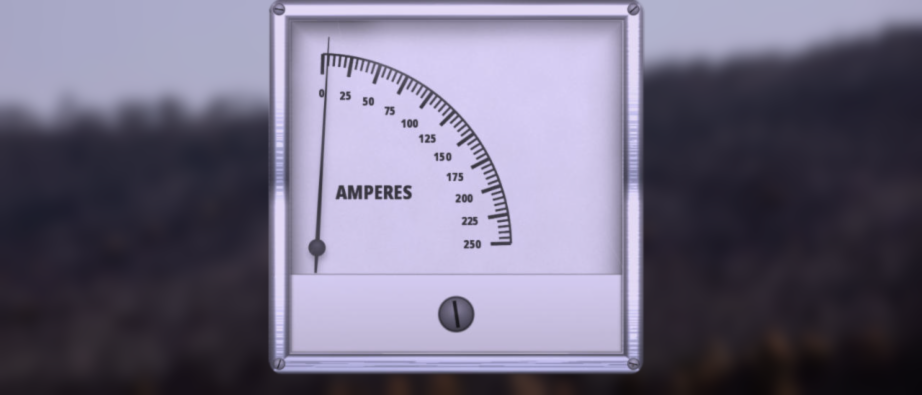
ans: 5,A
